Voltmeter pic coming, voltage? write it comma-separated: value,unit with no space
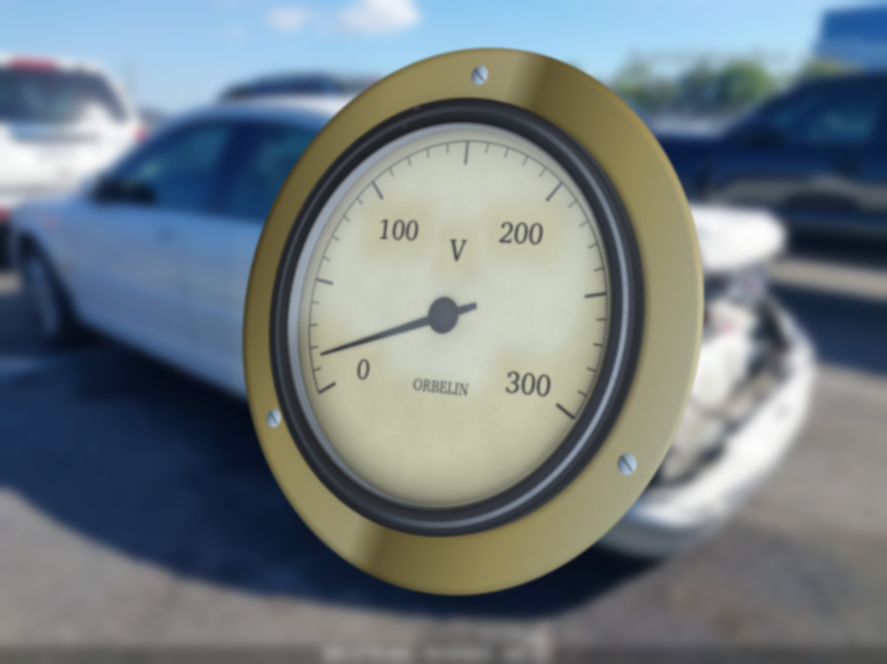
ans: 15,V
